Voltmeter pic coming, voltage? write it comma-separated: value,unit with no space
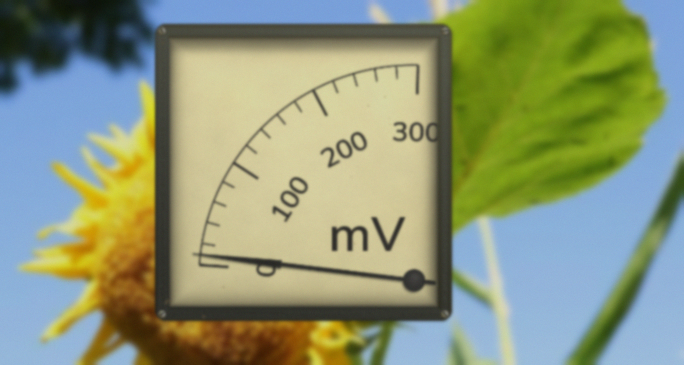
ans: 10,mV
